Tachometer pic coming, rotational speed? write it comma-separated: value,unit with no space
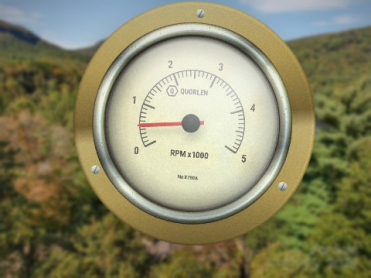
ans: 500,rpm
